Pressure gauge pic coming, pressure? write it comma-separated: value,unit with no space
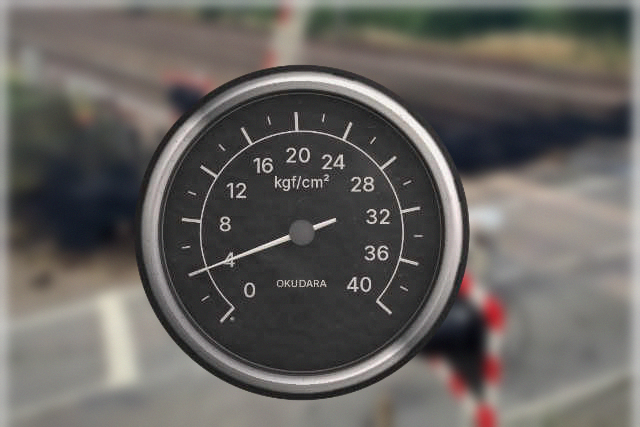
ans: 4,kg/cm²
